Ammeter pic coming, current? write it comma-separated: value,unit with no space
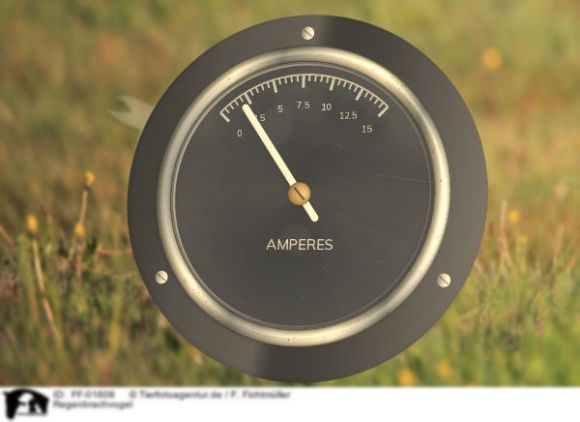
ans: 2,A
